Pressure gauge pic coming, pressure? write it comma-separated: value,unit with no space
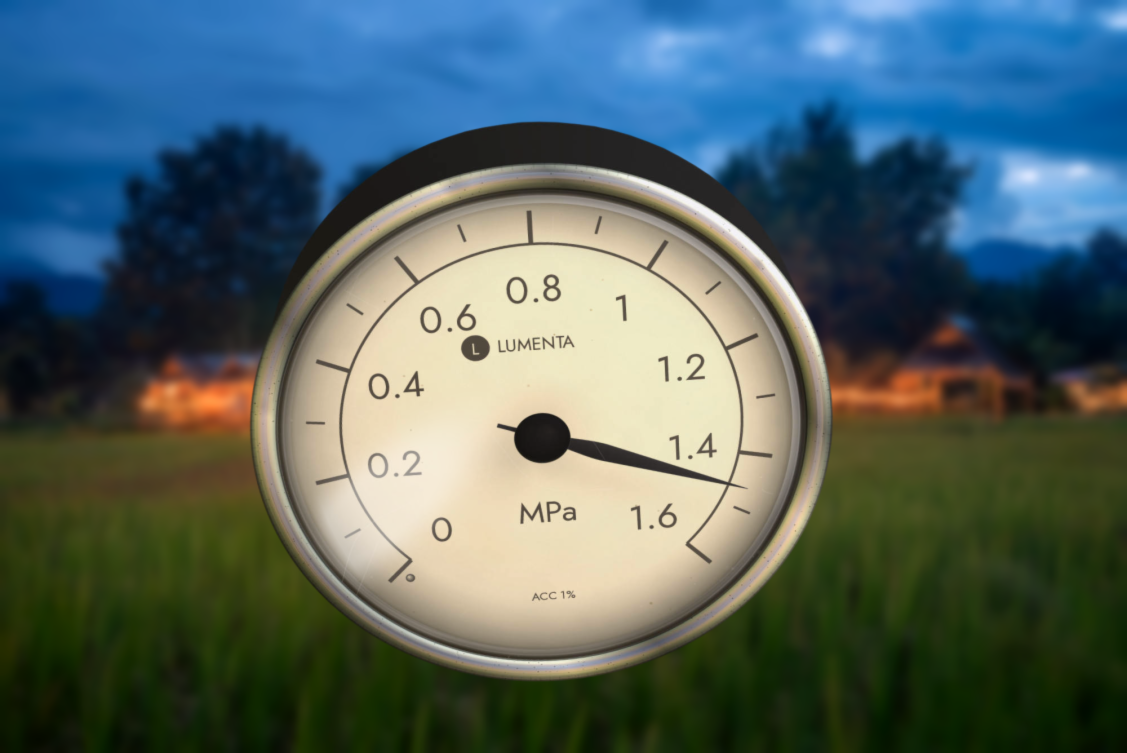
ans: 1.45,MPa
